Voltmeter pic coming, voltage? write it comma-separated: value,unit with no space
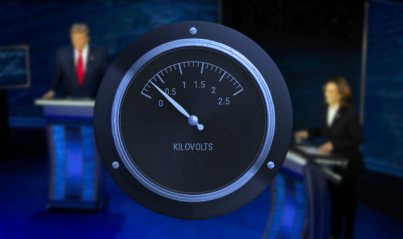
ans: 0.3,kV
